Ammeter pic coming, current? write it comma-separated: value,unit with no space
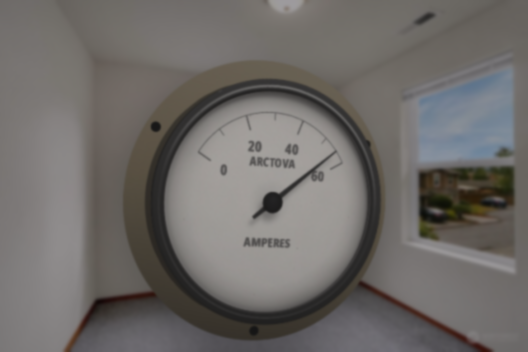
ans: 55,A
